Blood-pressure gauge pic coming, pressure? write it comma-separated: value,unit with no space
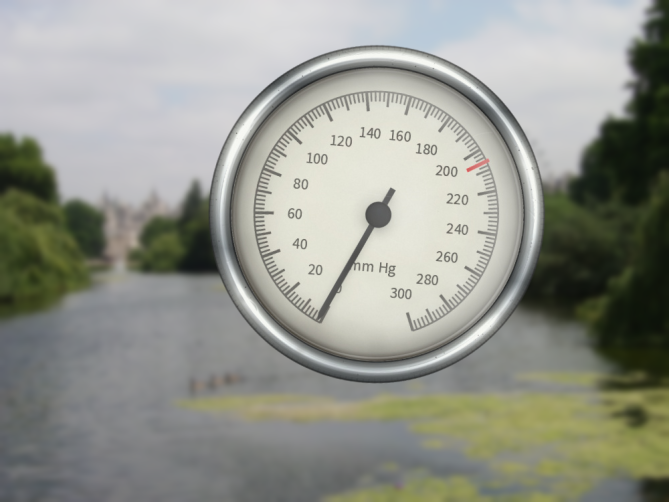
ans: 2,mmHg
